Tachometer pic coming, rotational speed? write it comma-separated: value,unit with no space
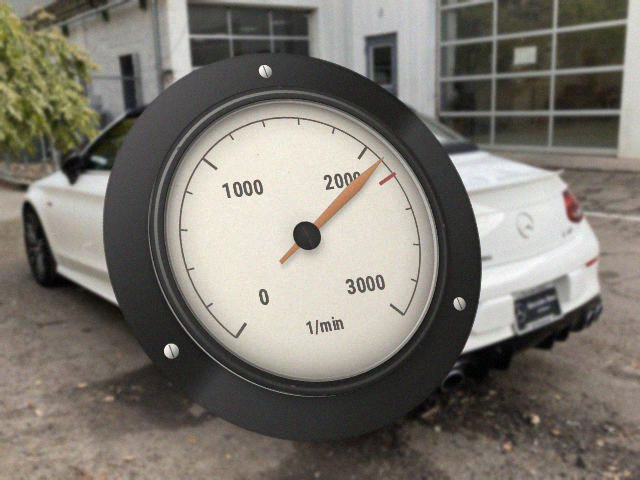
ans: 2100,rpm
